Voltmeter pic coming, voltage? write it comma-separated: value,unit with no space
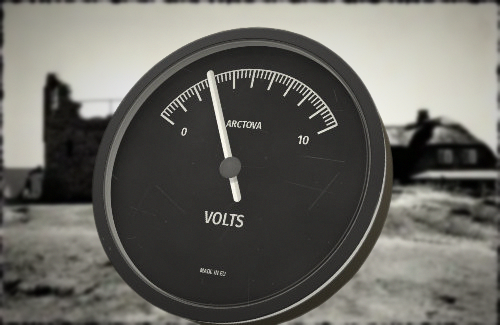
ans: 3,V
